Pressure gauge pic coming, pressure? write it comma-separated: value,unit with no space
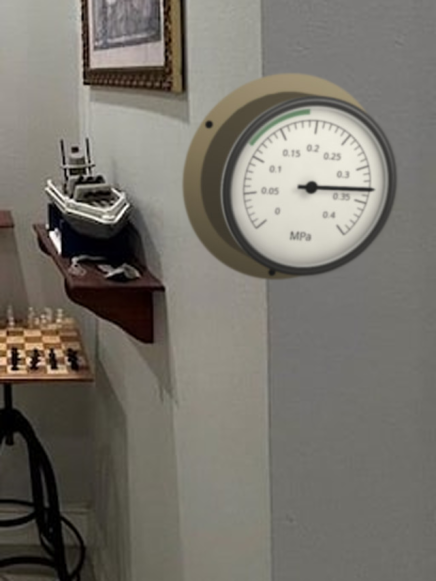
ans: 0.33,MPa
